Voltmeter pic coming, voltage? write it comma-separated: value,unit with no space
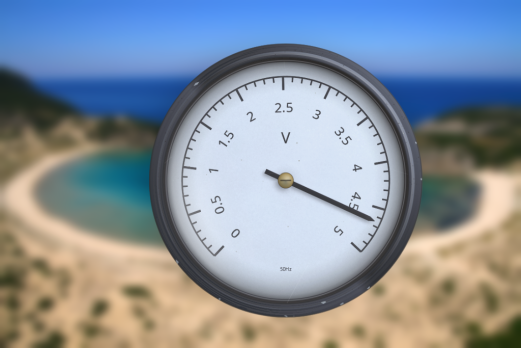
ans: 4.65,V
